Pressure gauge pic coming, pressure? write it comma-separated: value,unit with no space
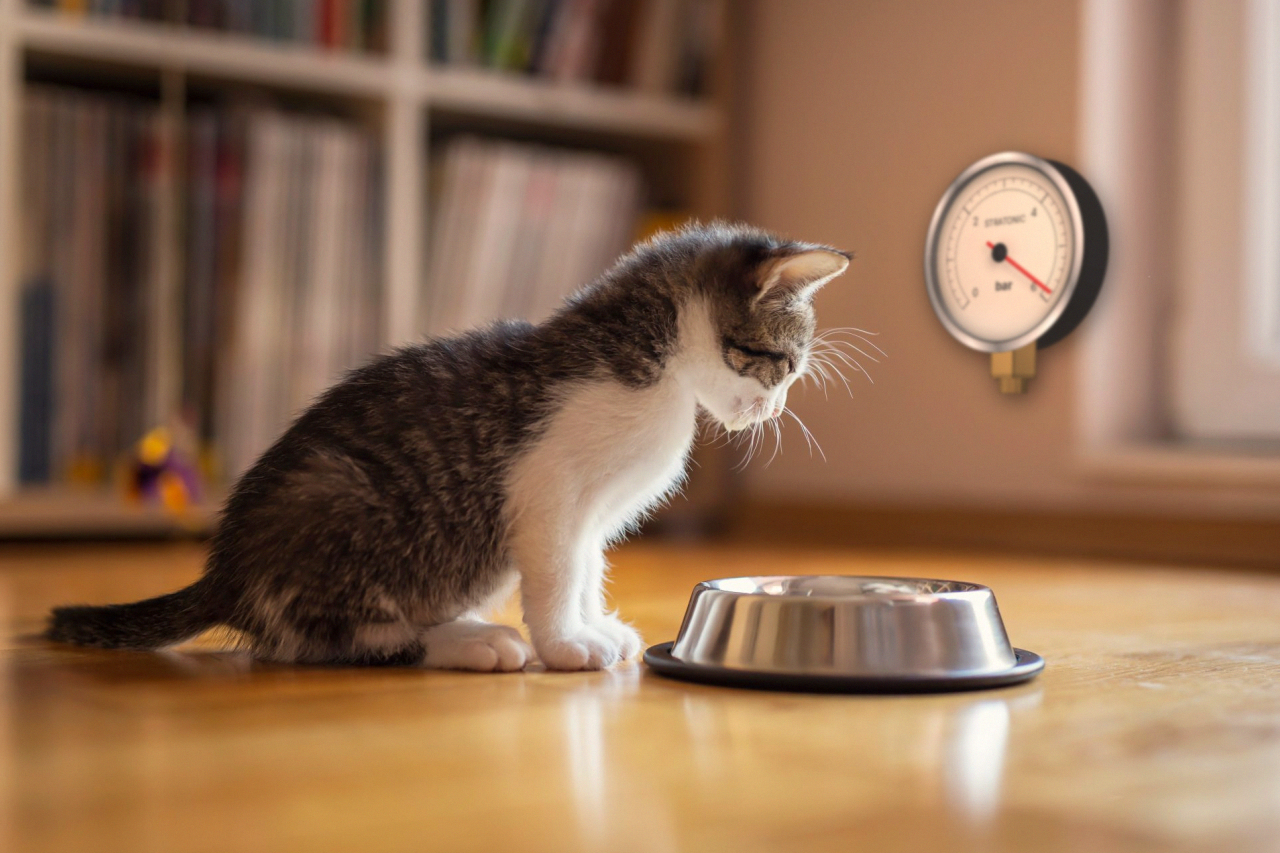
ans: 5.8,bar
